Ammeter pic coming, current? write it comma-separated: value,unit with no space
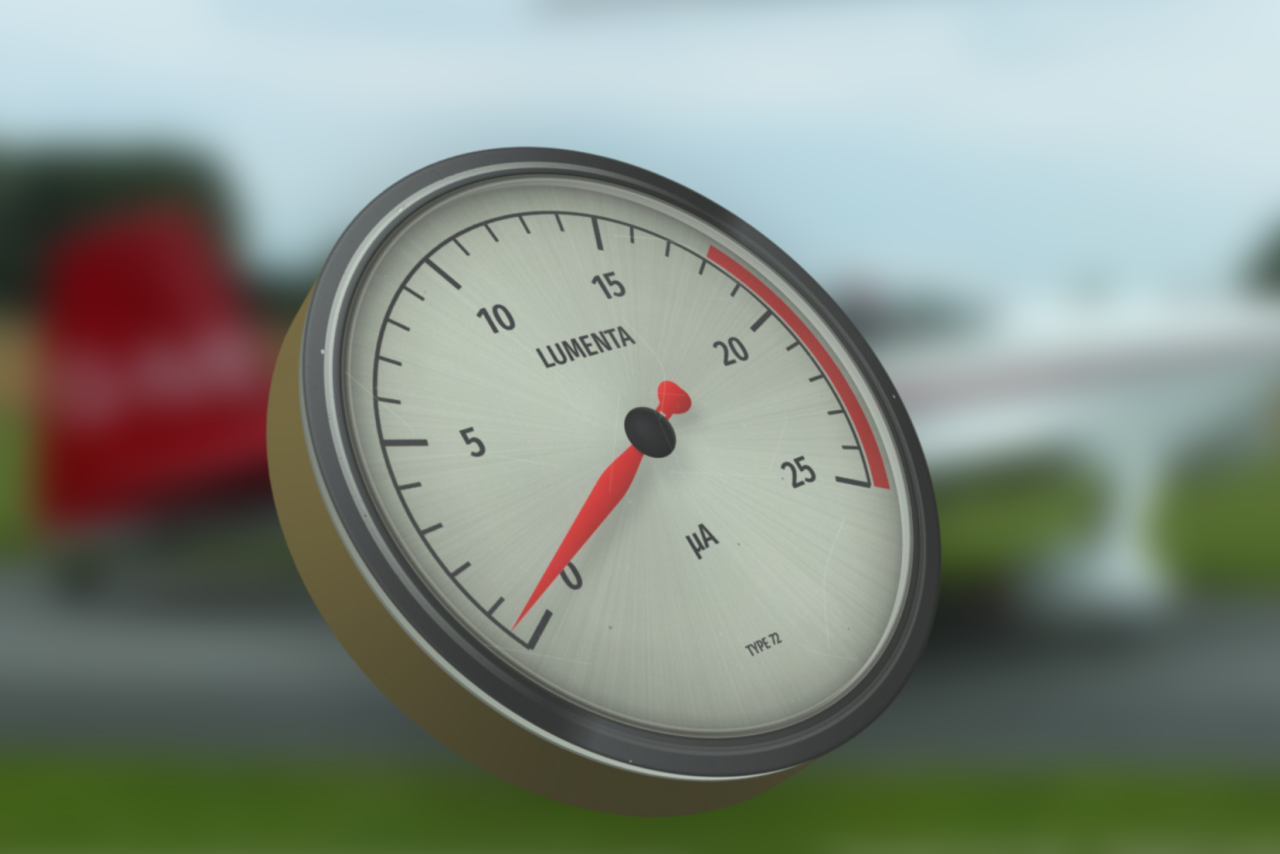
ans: 0.5,µA
